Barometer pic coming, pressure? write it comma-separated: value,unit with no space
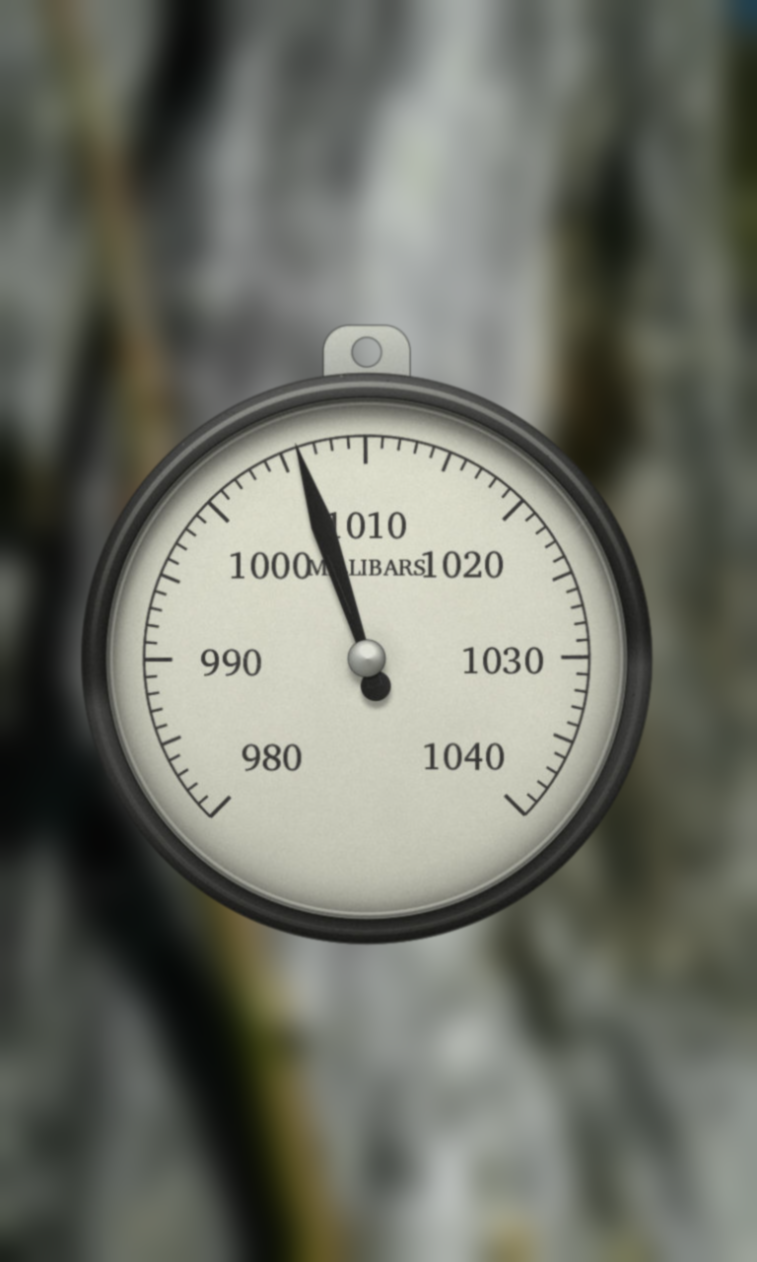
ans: 1006,mbar
